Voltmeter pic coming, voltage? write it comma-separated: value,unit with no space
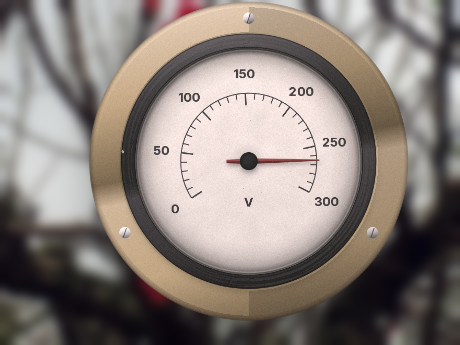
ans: 265,V
